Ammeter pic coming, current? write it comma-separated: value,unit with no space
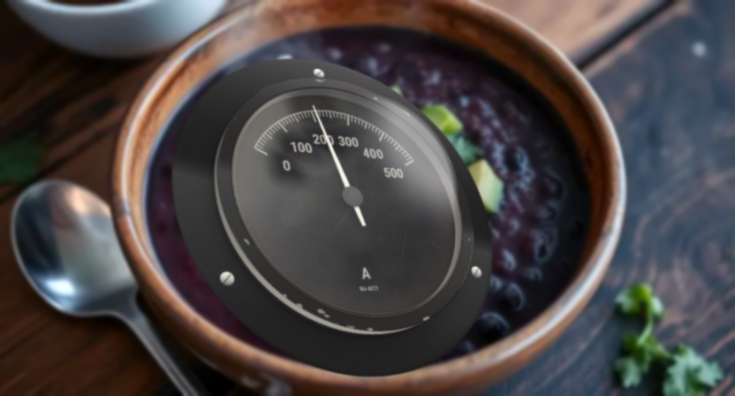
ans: 200,A
